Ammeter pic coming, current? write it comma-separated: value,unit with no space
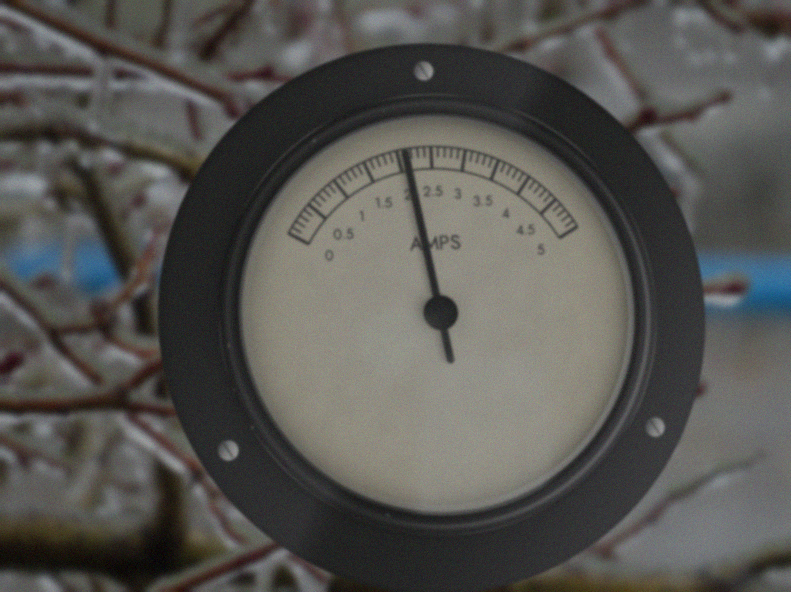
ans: 2.1,A
